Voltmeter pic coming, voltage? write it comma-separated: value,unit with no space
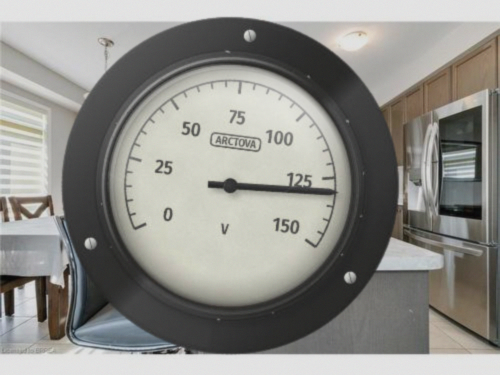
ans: 130,V
